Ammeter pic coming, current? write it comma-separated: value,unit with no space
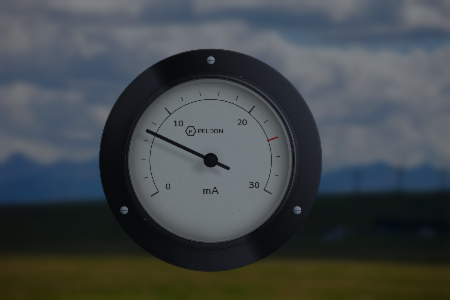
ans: 7,mA
